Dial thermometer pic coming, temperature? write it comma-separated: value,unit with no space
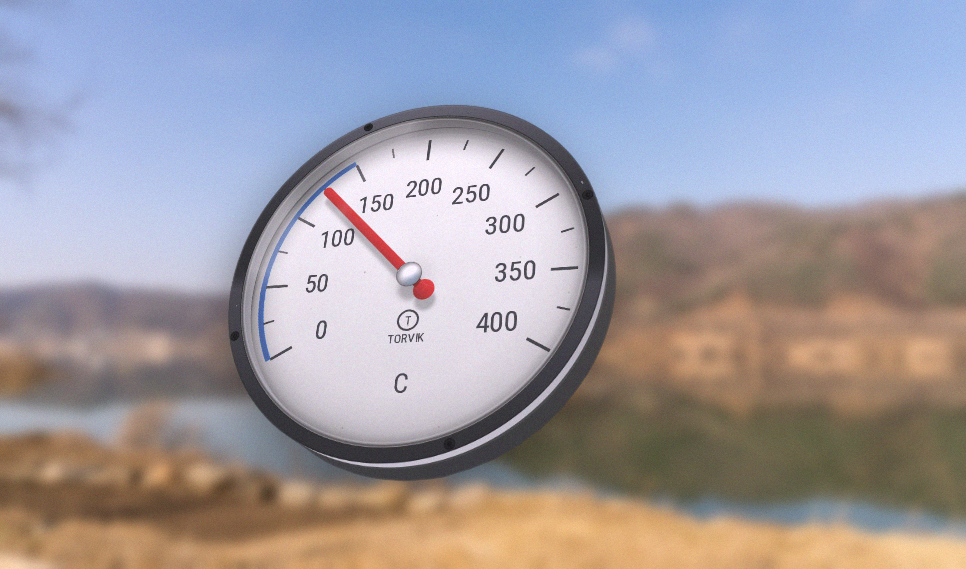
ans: 125,°C
